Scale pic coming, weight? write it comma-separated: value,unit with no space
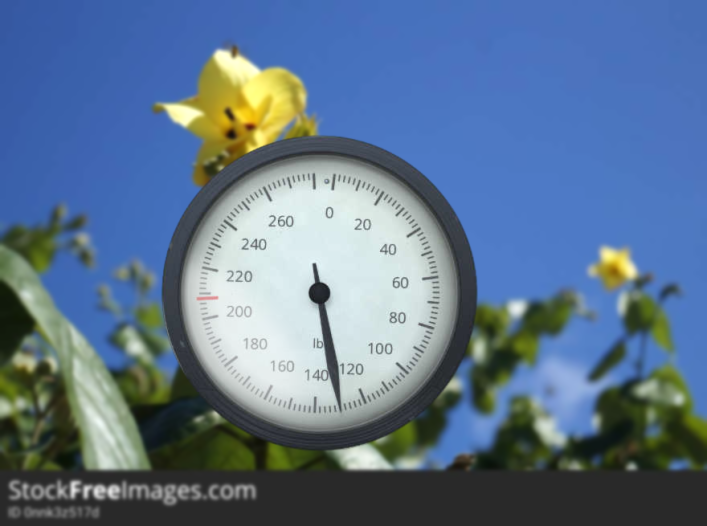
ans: 130,lb
